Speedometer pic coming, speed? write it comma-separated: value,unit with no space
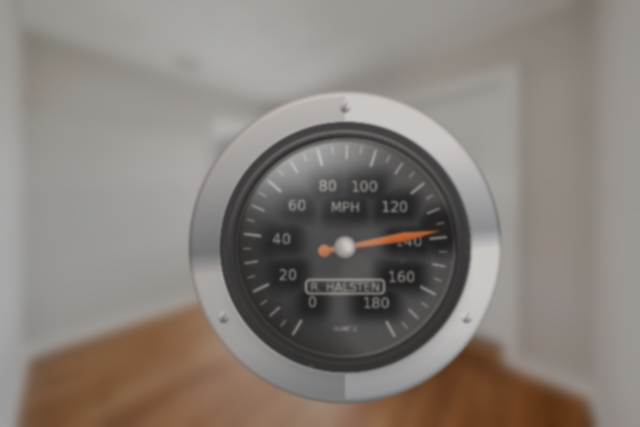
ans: 137.5,mph
